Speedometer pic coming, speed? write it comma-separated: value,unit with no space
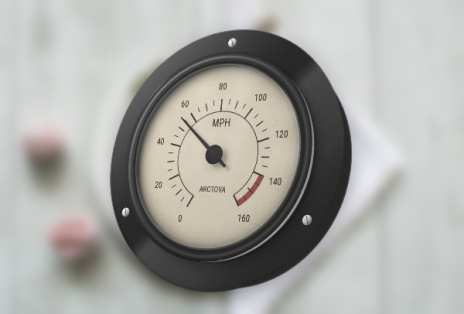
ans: 55,mph
